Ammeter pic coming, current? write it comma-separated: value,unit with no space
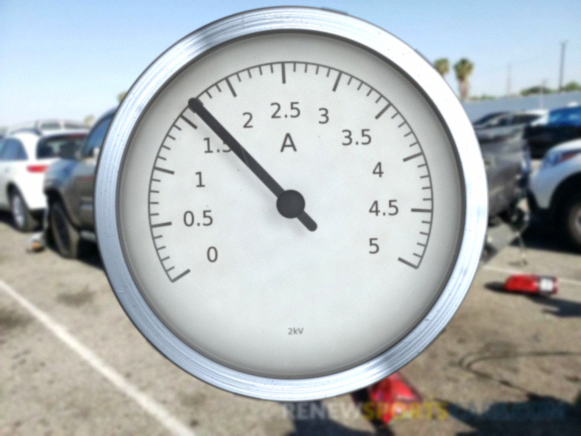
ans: 1.65,A
